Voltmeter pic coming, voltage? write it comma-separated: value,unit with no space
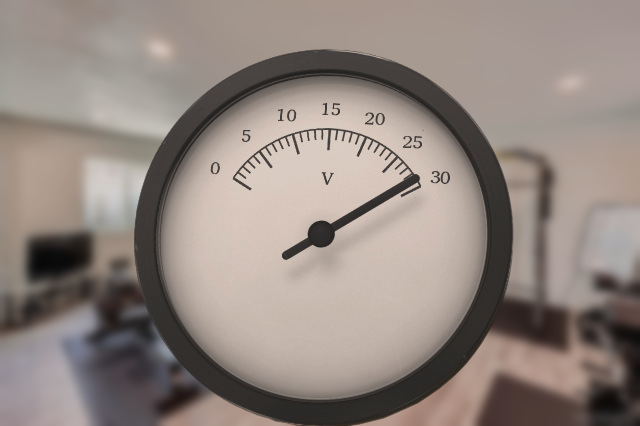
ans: 29,V
